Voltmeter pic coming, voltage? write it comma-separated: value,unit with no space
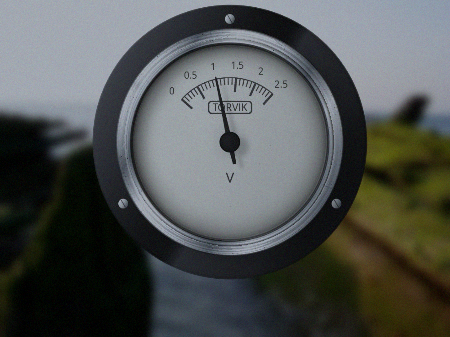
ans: 1,V
